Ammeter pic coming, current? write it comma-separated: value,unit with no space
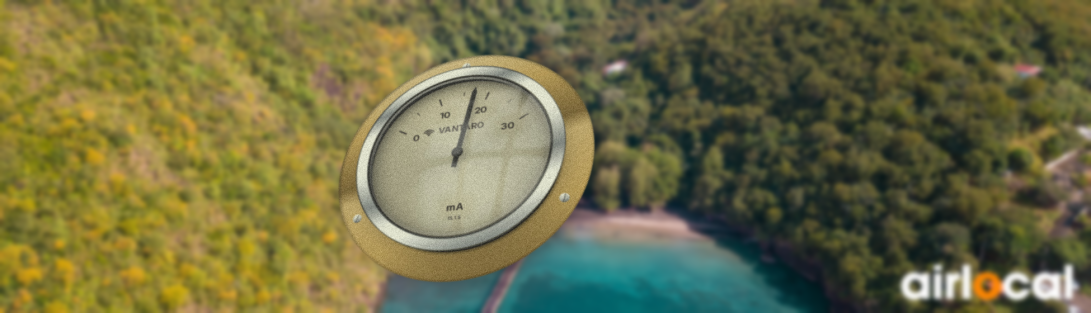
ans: 17.5,mA
